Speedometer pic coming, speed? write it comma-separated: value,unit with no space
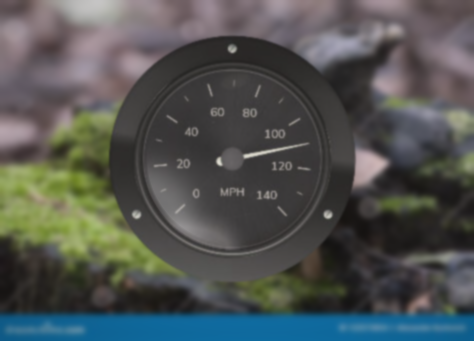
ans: 110,mph
